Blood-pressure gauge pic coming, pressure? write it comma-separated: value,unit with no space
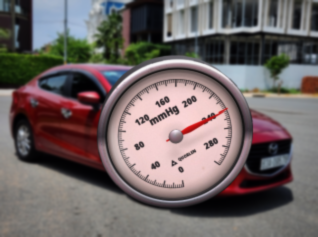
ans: 240,mmHg
